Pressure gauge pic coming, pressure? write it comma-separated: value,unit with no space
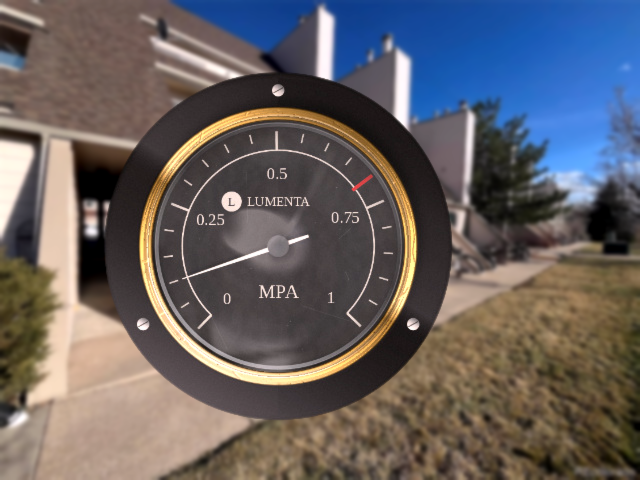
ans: 0.1,MPa
